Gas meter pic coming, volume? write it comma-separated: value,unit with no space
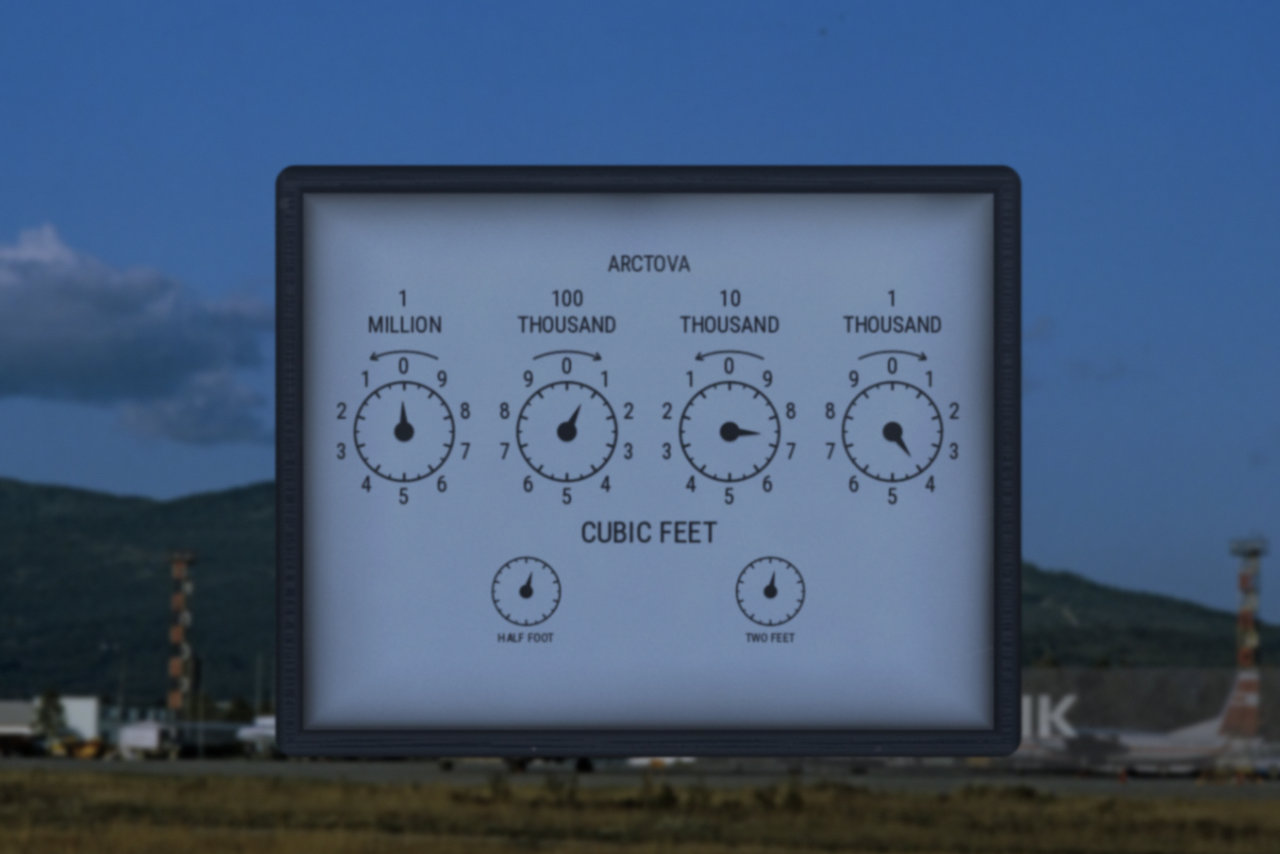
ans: 7400,ft³
